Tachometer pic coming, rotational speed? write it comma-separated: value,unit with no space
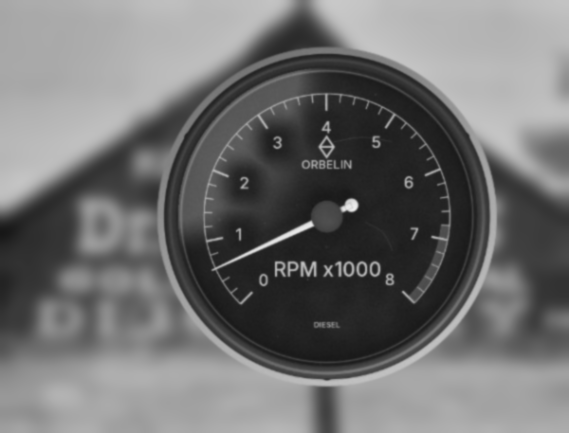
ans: 600,rpm
